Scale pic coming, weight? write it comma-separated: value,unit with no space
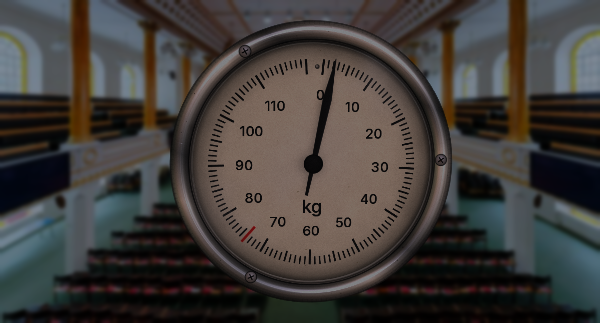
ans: 2,kg
